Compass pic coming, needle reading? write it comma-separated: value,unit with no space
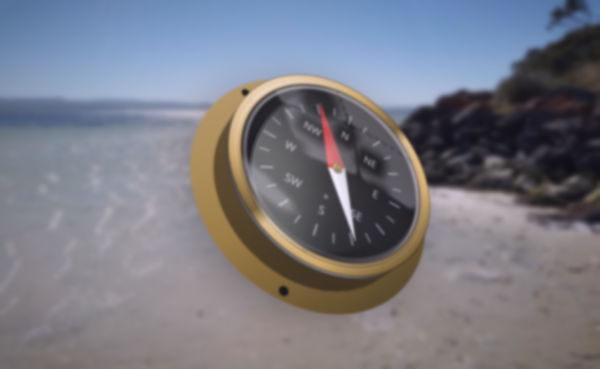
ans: 330,°
